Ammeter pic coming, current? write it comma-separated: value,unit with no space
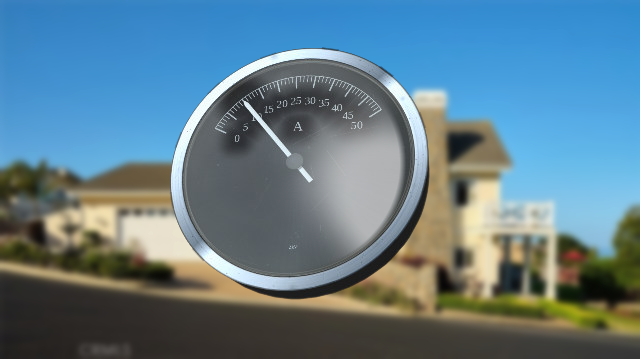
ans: 10,A
